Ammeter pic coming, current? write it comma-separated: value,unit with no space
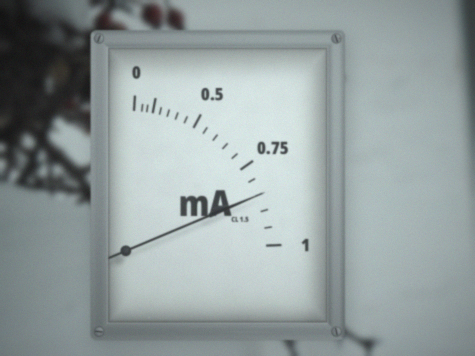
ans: 0.85,mA
